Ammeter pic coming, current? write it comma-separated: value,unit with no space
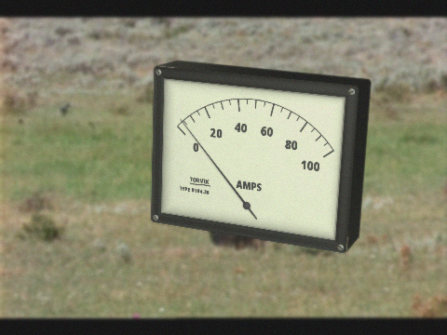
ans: 5,A
